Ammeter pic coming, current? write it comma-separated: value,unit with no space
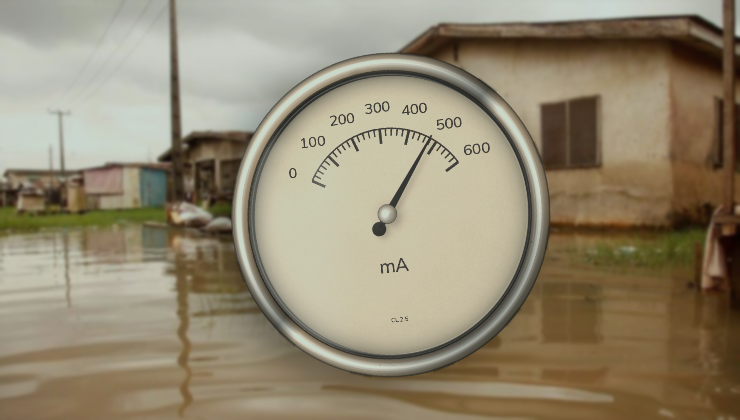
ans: 480,mA
